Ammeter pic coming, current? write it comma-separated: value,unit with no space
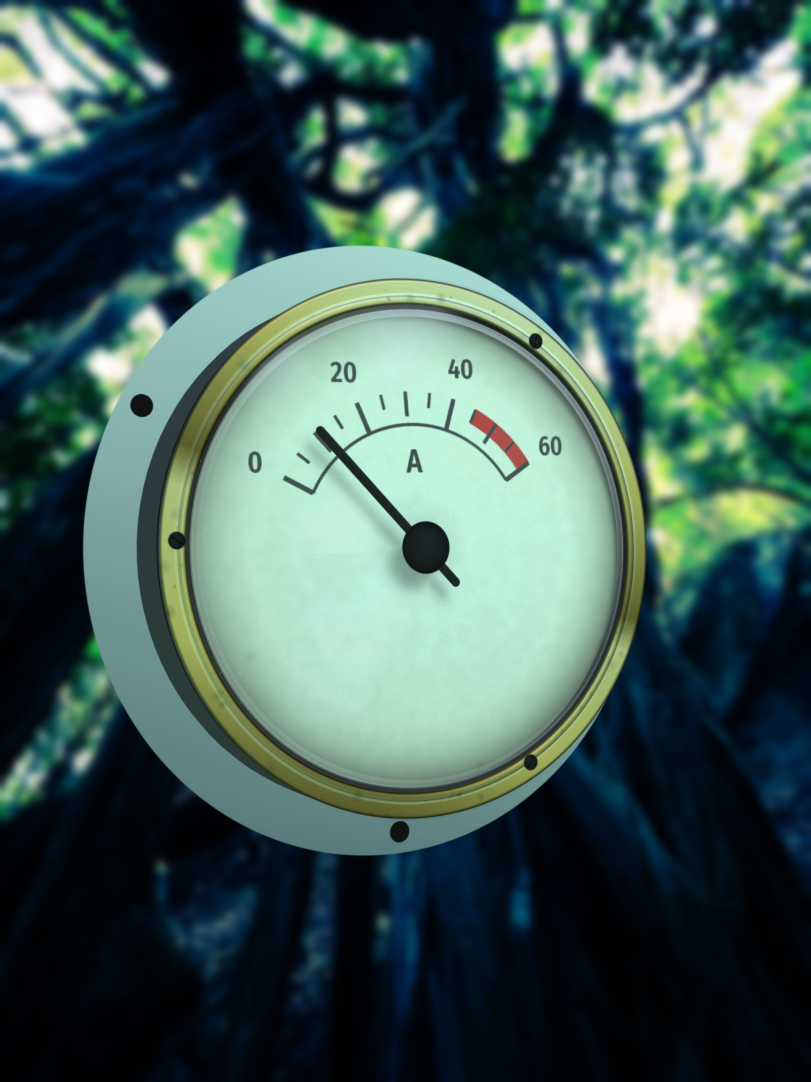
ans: 10,A
